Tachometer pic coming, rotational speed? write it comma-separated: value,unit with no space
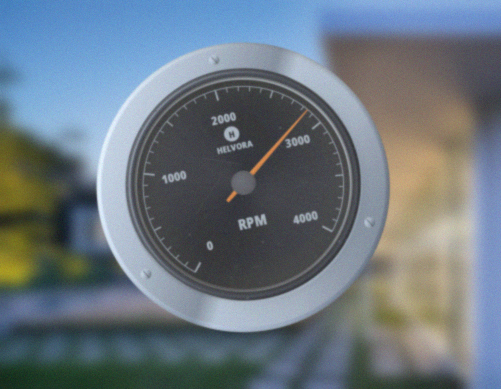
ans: 2850,rpm
